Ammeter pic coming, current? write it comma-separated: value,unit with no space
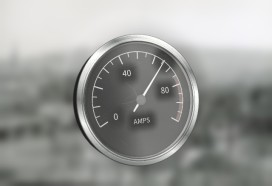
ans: 65,A
